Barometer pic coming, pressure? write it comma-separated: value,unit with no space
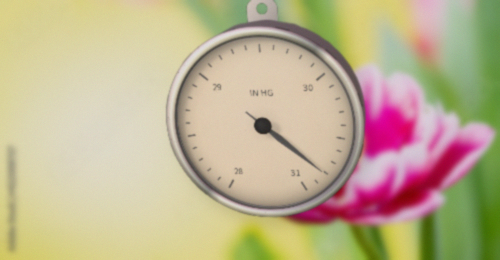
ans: 30.8,inHg
